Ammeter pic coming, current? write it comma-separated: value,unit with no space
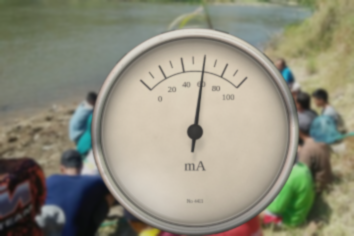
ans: 60,mA
